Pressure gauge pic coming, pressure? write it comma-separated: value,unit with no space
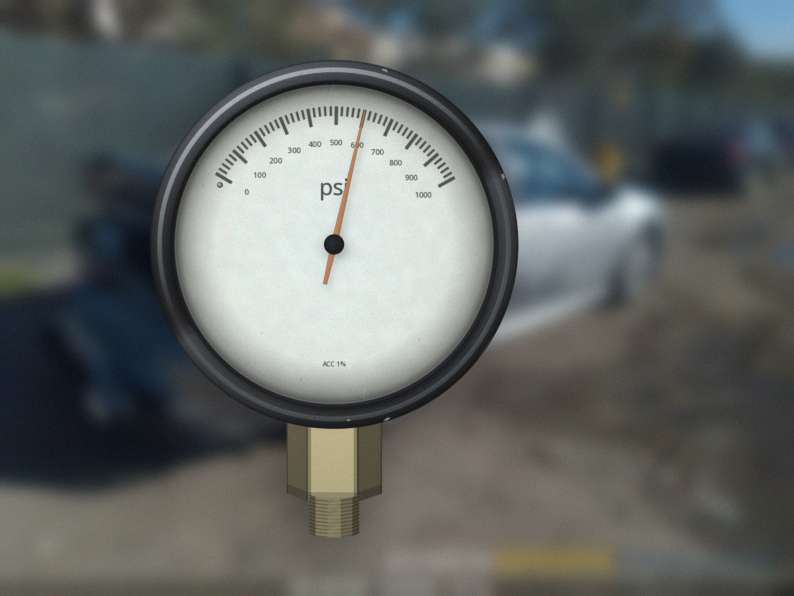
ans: 600,psi
